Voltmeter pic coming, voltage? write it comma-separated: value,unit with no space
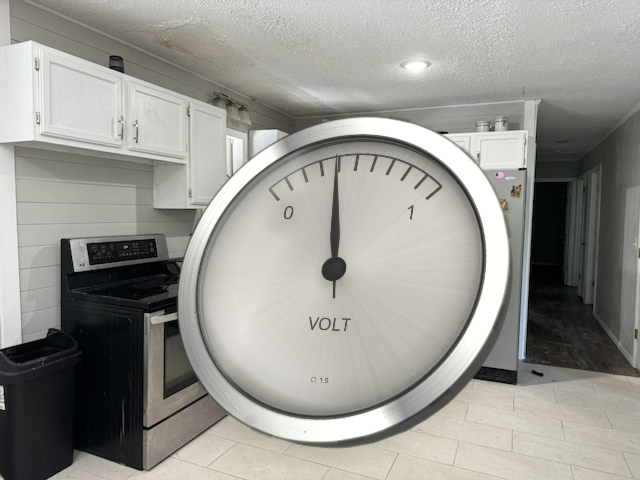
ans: 0.4,V
